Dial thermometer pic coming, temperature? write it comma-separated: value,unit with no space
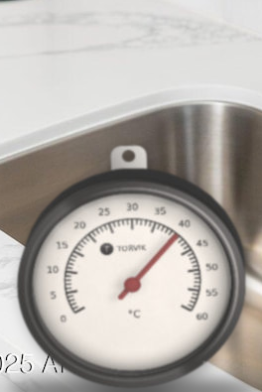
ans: 40,°C
